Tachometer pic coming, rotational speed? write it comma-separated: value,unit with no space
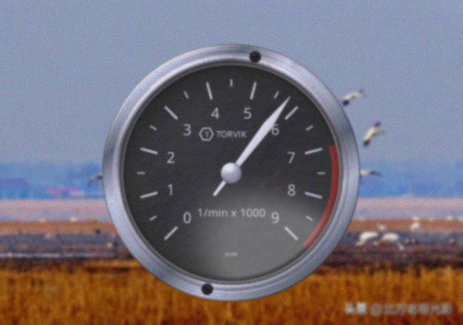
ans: 5750,rpm
